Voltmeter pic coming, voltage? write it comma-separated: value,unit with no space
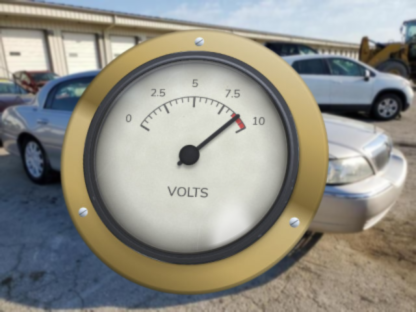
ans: 9,V
